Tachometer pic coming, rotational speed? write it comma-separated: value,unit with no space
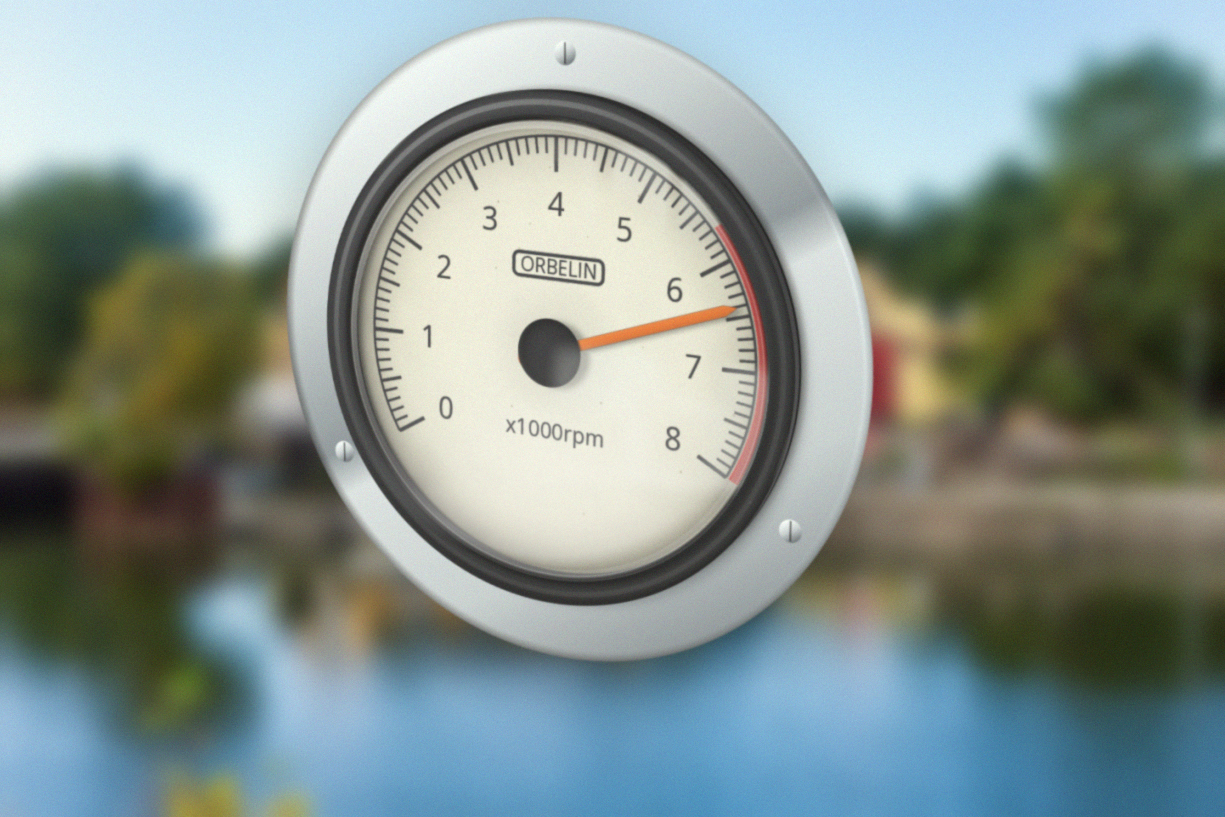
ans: 6400,rpm
